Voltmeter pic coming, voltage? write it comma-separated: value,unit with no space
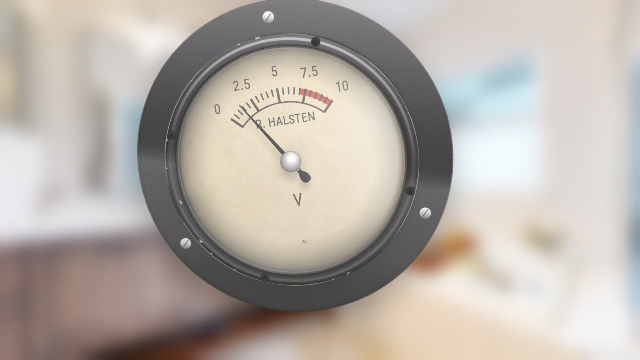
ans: 1.5,V
